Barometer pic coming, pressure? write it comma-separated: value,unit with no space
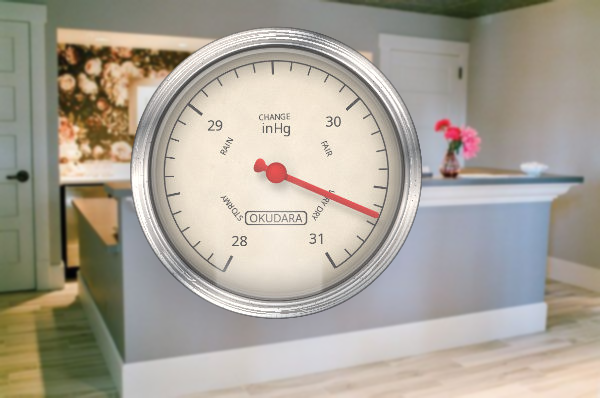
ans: 30.65,inHg
